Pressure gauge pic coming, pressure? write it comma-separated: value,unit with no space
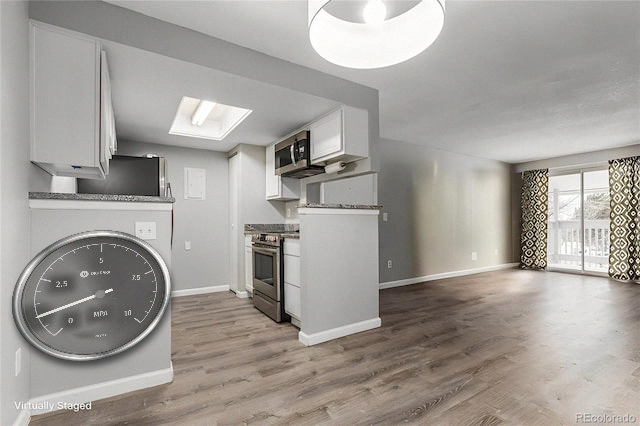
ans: 1,MPa
